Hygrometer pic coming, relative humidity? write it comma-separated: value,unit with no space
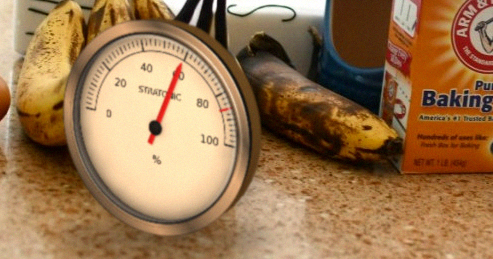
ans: 60,%
